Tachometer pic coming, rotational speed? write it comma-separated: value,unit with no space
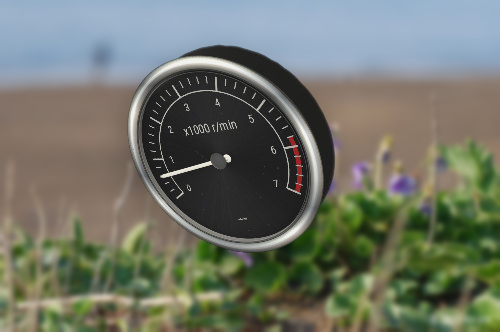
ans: 600,rpm
